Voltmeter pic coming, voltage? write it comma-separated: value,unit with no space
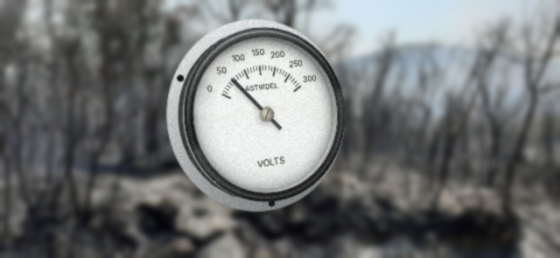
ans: 50,V
